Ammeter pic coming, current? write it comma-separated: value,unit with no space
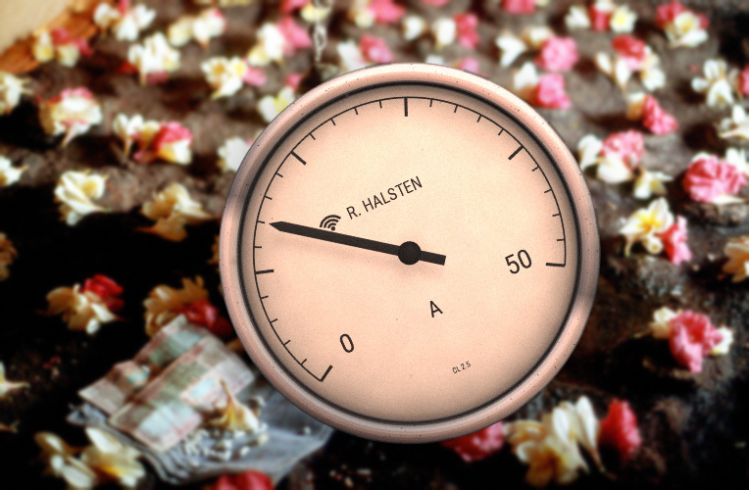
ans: 14,A
